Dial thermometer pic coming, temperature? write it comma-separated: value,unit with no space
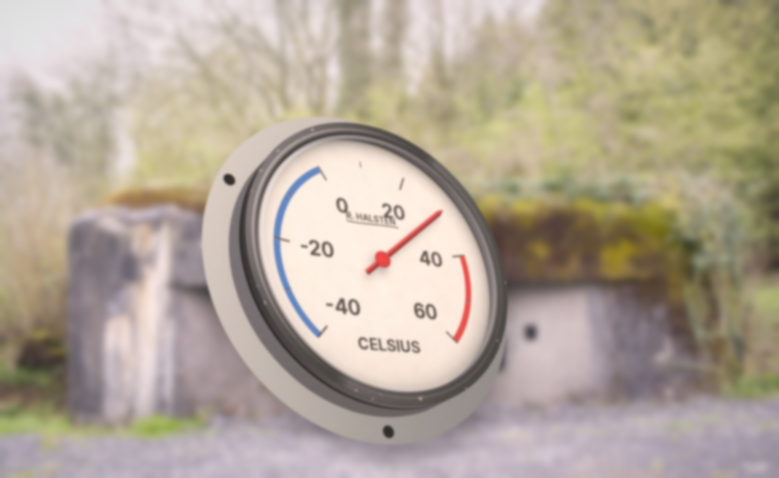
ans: 30,°C
